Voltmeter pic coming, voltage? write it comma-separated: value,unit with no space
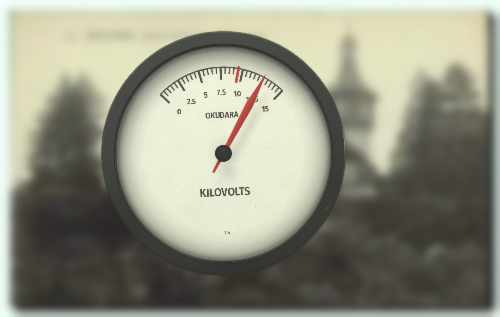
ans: 12.5,kV
